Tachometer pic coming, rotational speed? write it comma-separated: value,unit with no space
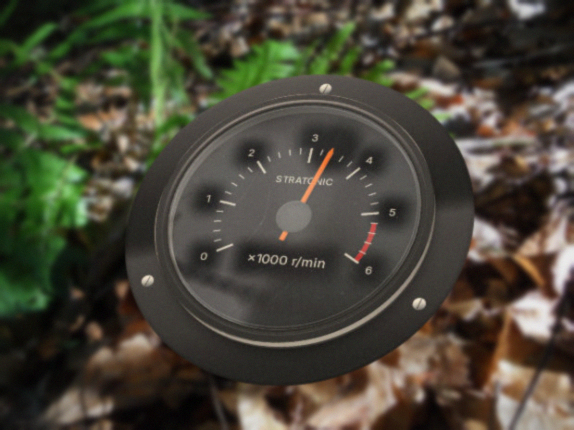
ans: 3400,rpm
